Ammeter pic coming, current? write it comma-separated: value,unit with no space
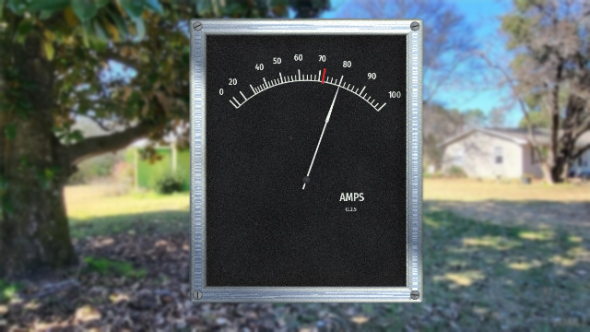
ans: 80,A
